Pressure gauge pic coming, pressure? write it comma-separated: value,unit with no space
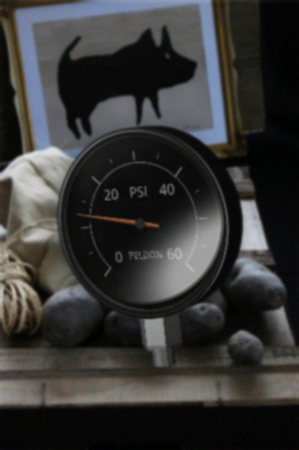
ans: 12.5,psi
